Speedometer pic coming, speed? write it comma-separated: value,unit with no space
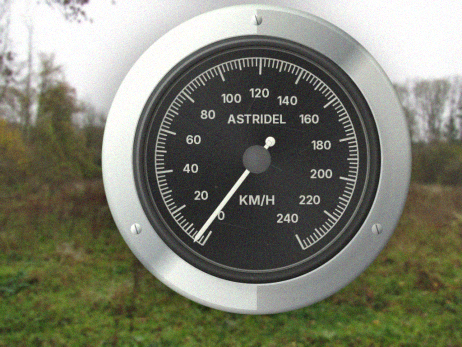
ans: 4,km/h
